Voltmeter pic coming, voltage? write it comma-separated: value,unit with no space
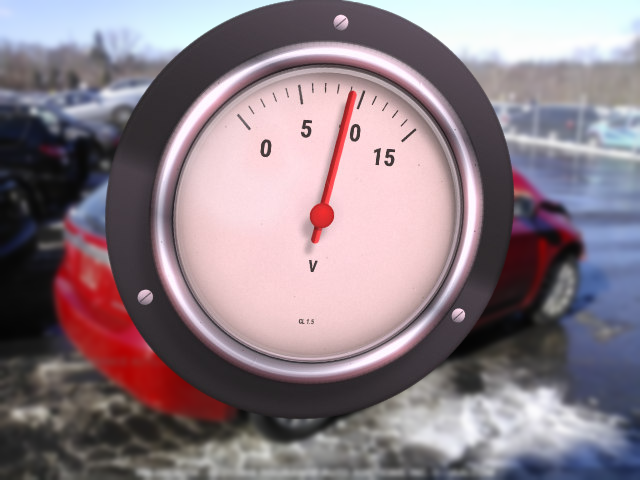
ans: 9,V
